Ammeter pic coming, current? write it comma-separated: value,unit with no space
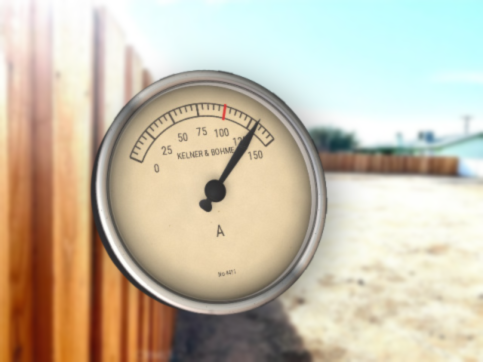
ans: 130,A
